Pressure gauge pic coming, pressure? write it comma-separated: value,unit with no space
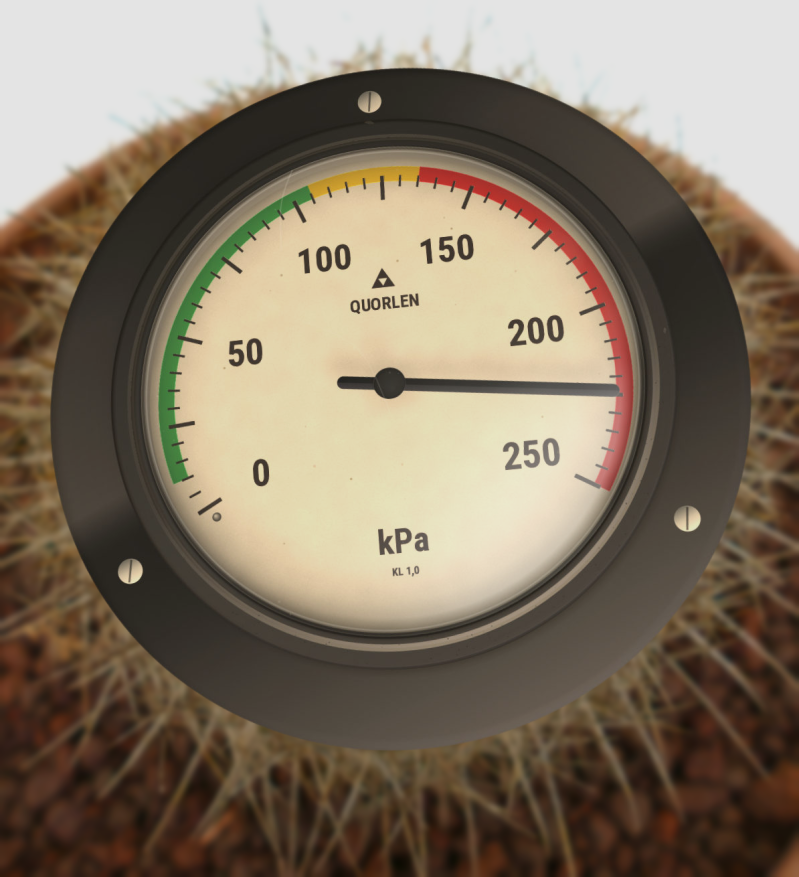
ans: 225,kPa
